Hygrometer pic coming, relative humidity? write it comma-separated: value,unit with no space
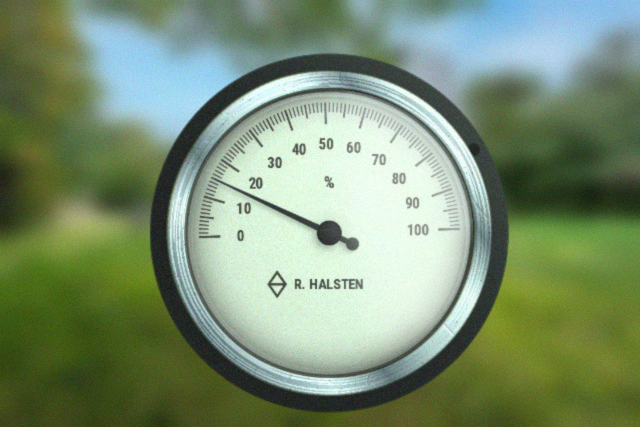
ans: 15,%
